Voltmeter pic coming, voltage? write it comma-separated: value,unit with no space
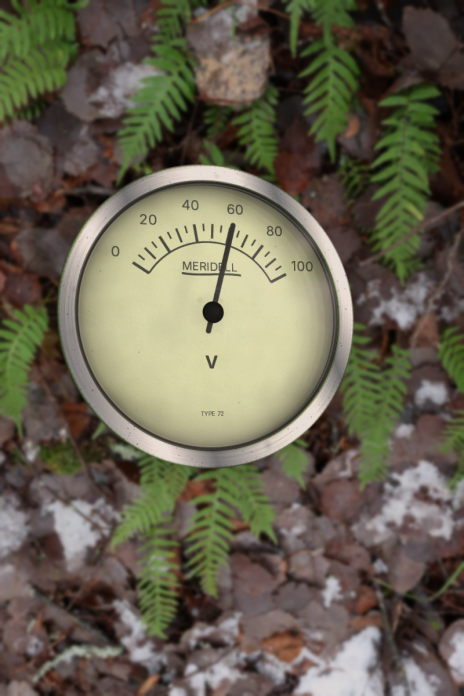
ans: 60,V
